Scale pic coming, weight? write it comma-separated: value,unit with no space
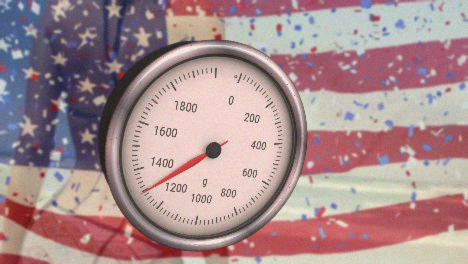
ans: 1300,g
